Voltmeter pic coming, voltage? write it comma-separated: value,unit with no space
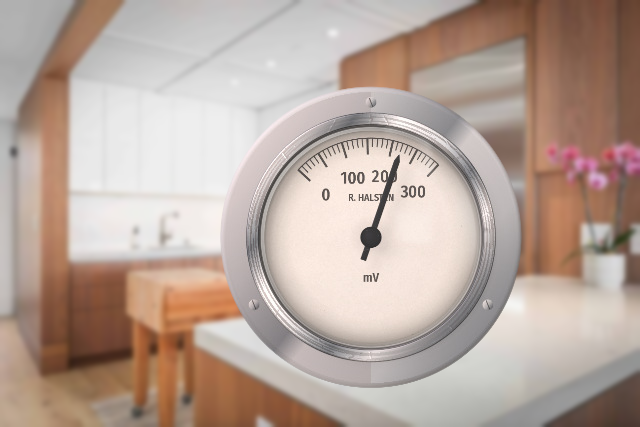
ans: 220,mV
